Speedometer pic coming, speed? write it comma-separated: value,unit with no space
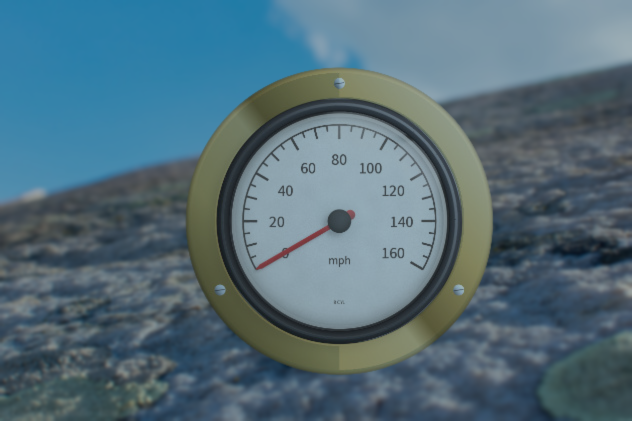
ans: 0,mph
